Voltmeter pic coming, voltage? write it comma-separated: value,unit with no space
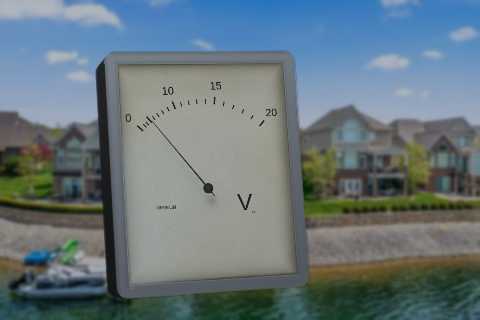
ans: 5,V
